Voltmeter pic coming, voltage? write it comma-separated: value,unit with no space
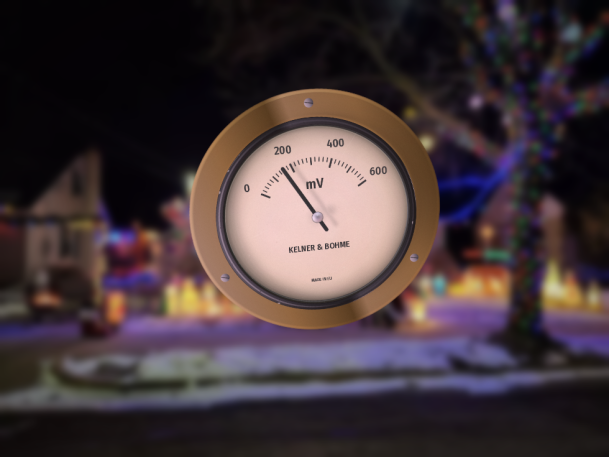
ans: 160,mV
